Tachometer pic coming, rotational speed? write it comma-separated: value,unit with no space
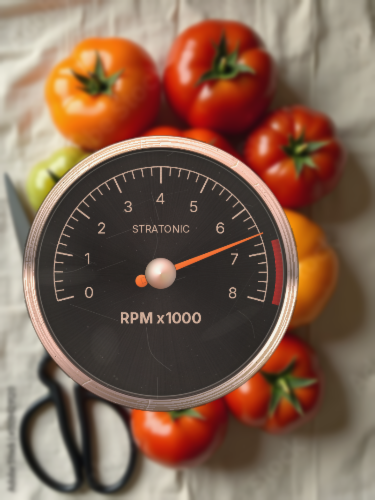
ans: 6600,rpm
